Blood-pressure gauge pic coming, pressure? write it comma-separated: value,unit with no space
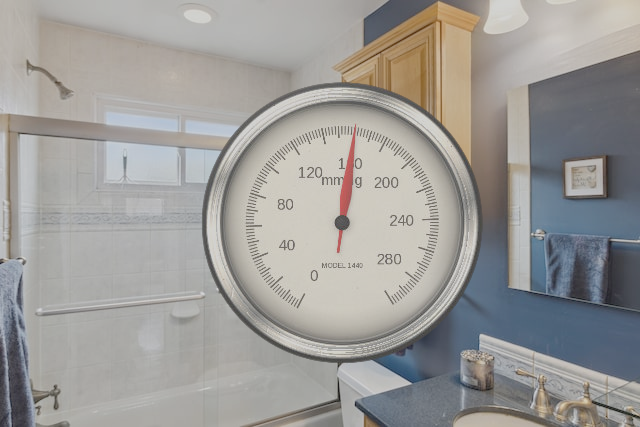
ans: 160,mmHg
